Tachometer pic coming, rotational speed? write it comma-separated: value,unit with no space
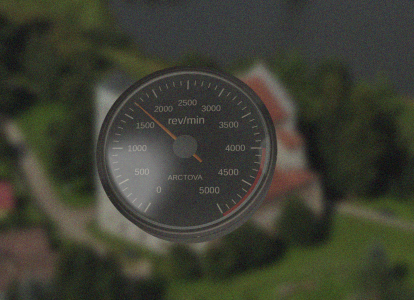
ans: 1700,rpm
